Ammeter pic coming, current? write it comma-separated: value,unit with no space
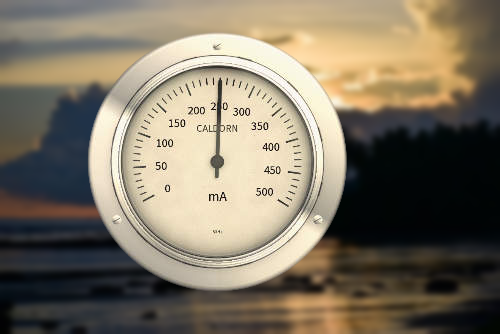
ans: 250,mA
